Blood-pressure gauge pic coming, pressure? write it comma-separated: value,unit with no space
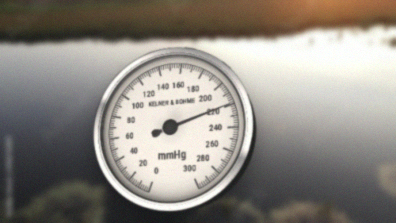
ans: 220,mmHg
